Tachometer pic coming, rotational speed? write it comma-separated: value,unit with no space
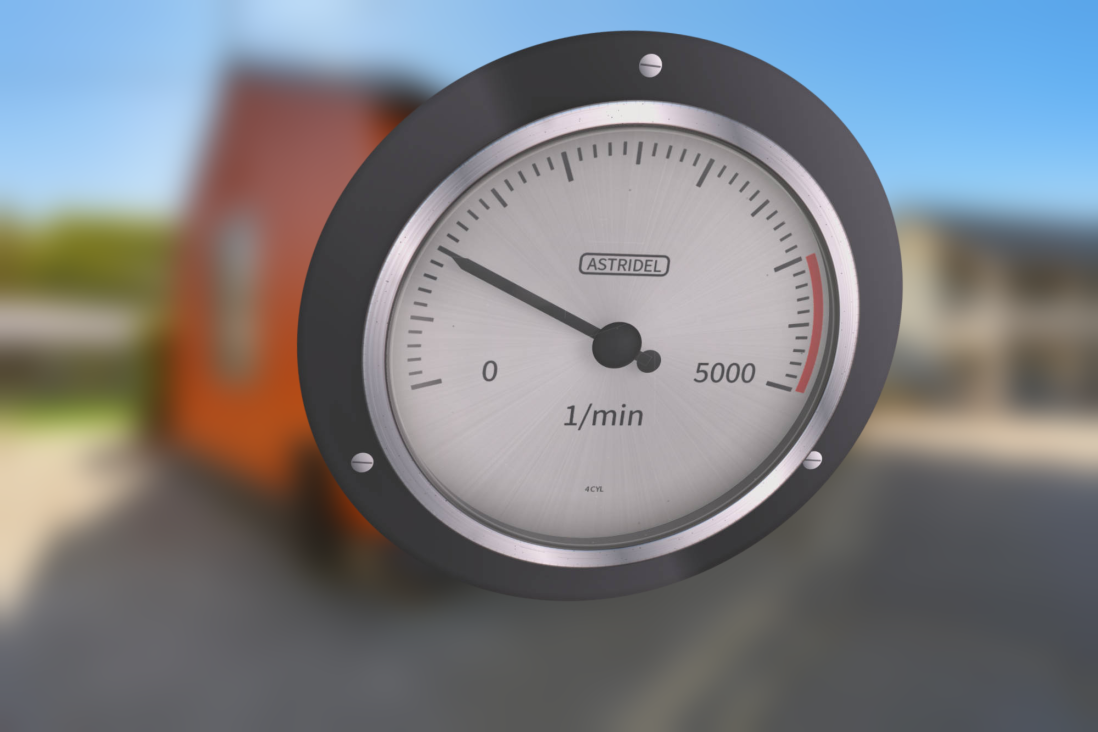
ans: 1000,rpm
